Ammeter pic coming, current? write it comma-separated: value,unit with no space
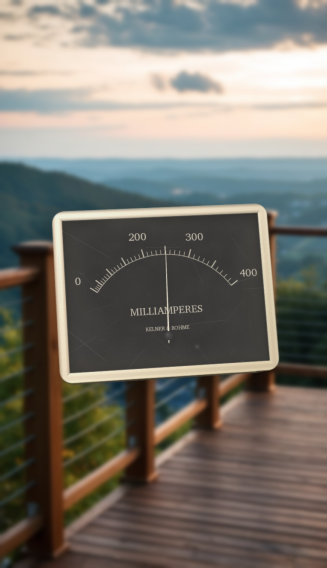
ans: 250,mA
